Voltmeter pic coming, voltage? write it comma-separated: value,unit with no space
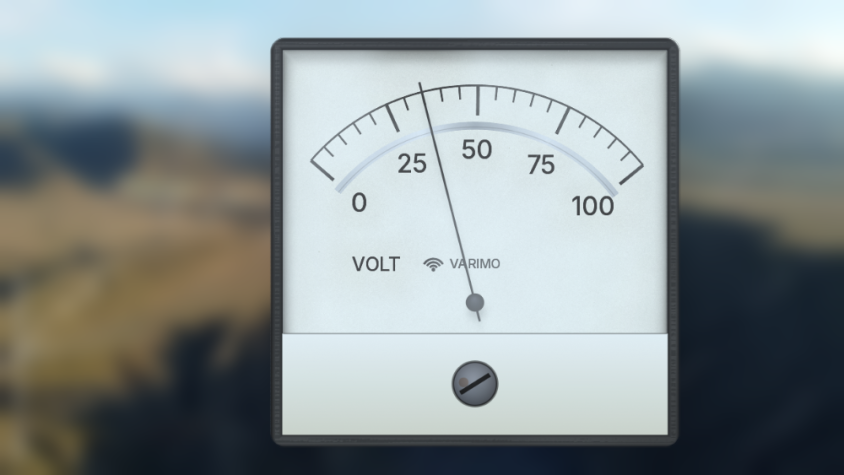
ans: 35,V
